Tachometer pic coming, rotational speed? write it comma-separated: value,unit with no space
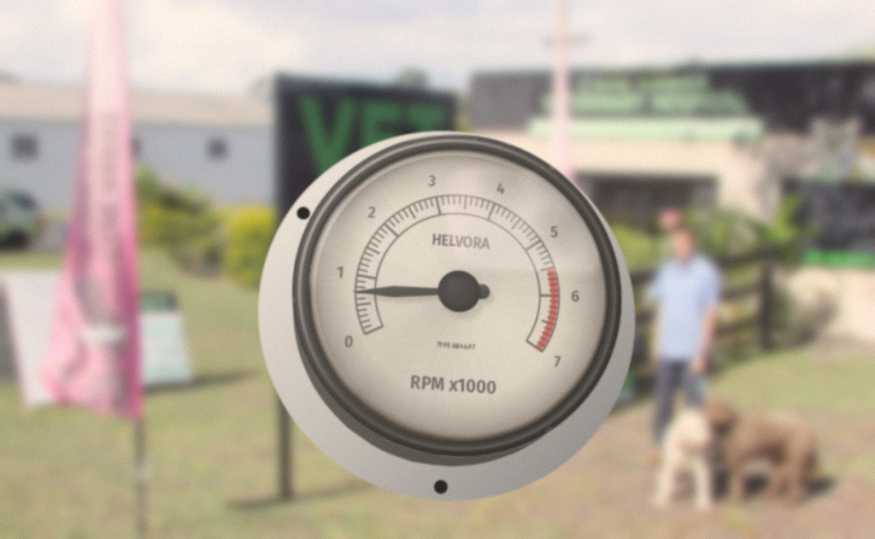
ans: 700,rpm
